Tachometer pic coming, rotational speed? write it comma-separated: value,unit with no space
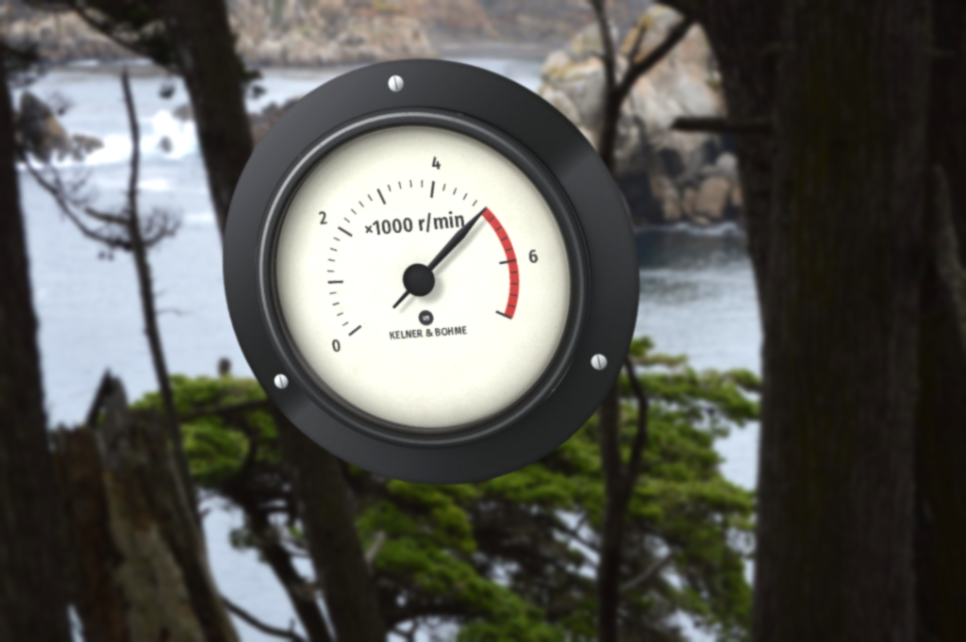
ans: 5000,rpm
